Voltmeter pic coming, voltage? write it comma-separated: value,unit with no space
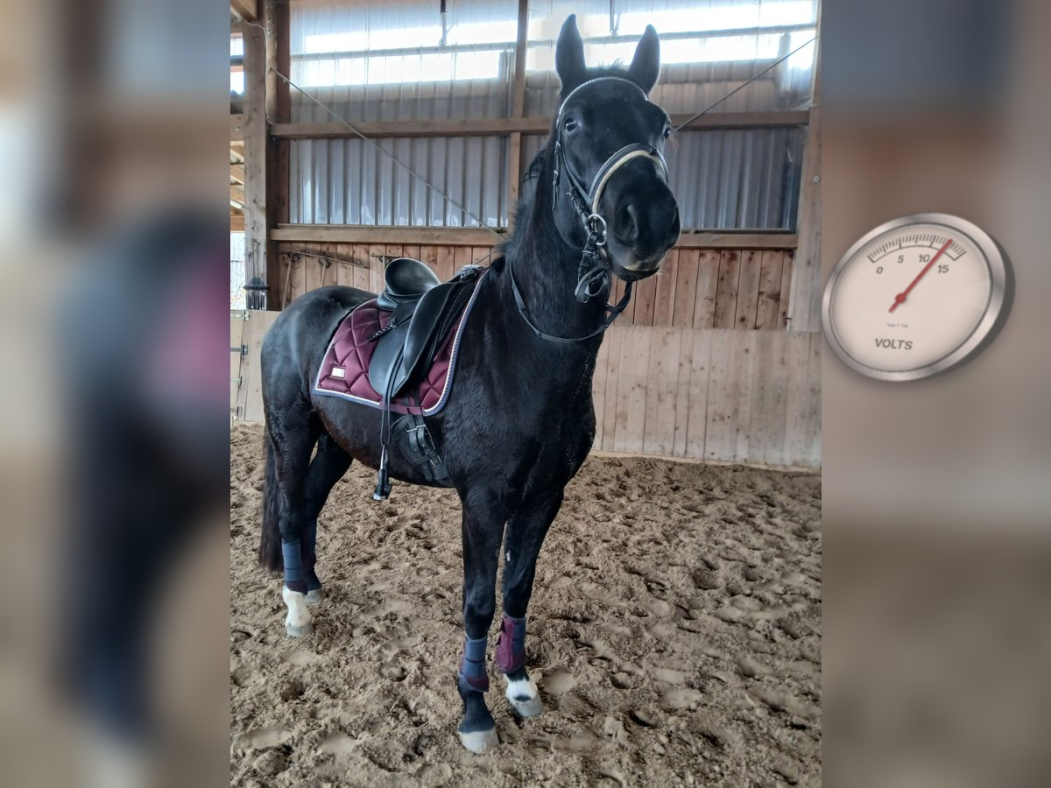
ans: 12.5,V
